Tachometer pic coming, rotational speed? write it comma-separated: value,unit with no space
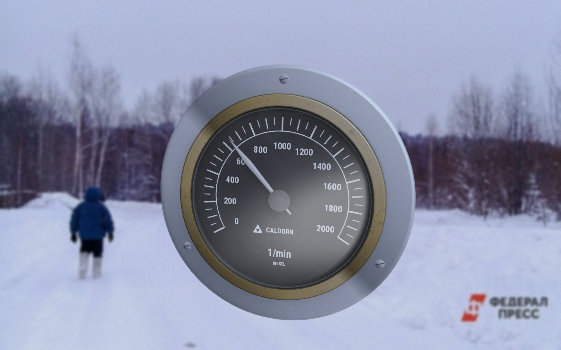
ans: 650,rpm
